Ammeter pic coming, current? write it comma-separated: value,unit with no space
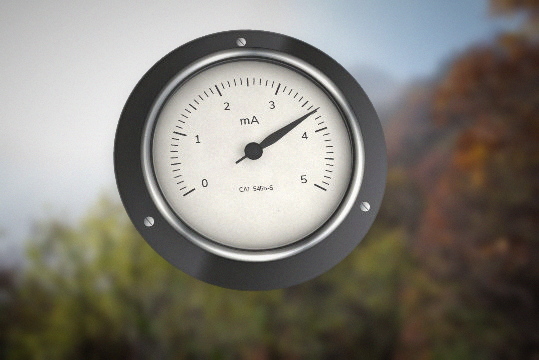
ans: 3.7,mA
